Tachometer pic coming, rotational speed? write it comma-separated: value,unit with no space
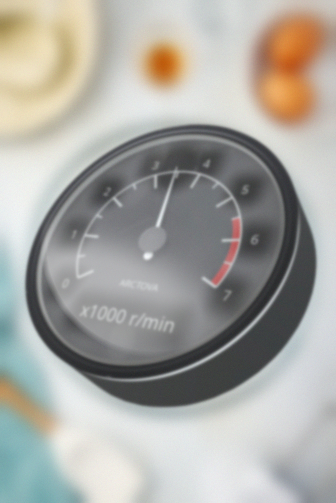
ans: 3500,rpm
